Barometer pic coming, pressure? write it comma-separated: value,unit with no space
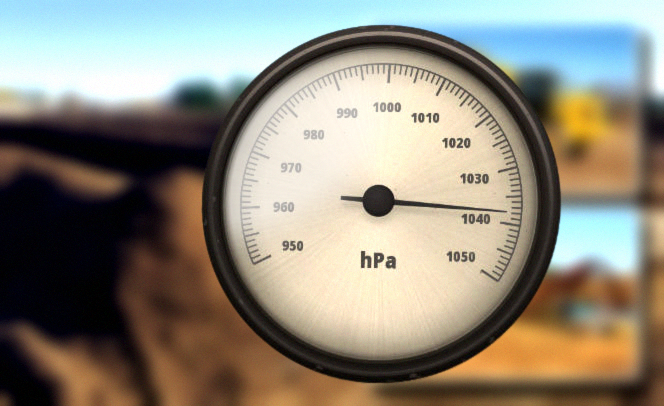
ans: 1038,hPa
